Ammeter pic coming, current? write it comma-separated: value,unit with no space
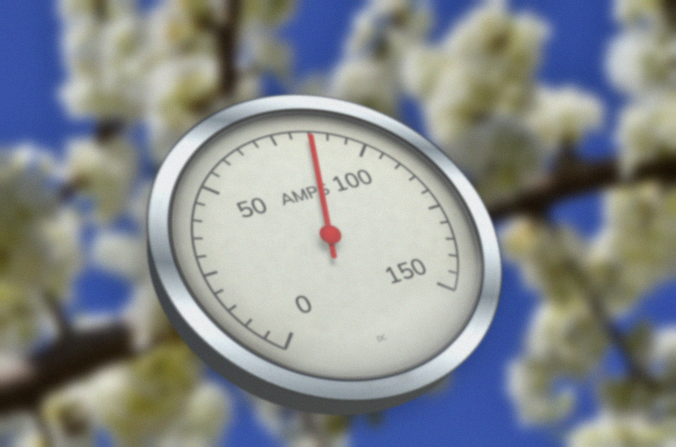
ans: 85,A
